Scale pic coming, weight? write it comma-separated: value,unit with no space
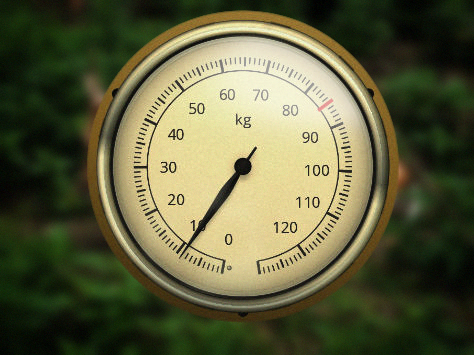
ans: 9,kg
